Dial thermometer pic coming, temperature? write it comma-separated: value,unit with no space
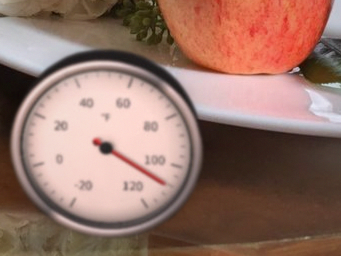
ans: 108,°F
